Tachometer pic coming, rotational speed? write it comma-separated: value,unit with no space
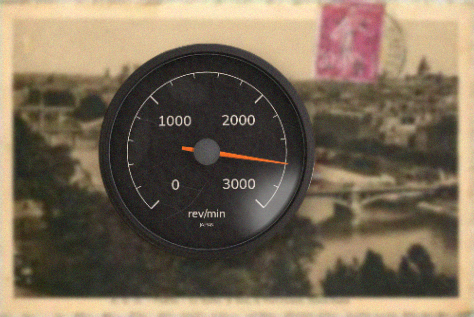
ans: 2600,rpm
